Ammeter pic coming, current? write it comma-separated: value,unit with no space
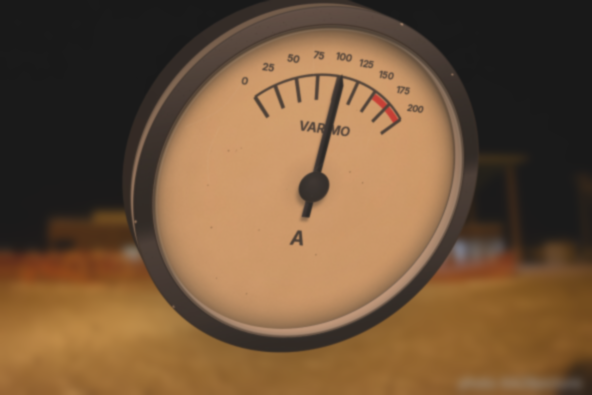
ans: 100,A
